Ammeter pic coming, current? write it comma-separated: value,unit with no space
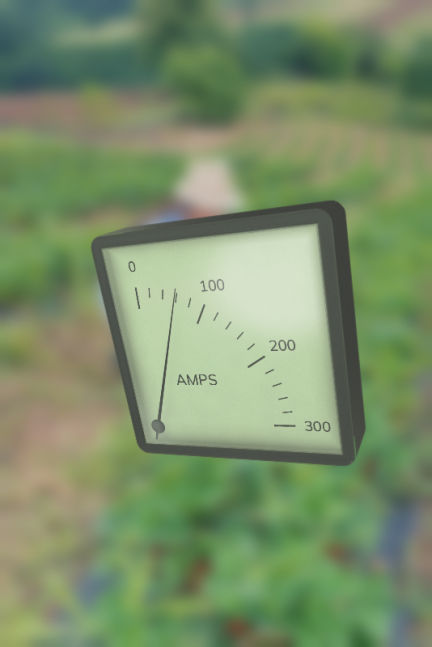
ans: 60,A
